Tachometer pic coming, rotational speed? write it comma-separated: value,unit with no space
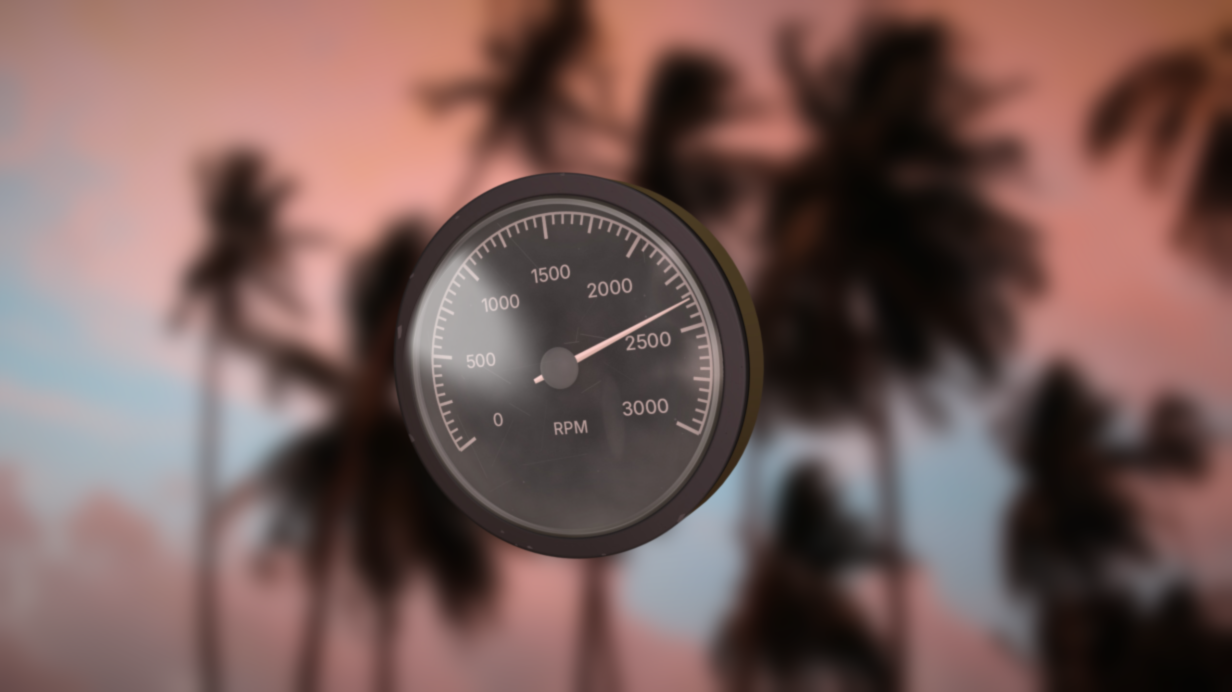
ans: 2375,rpm
